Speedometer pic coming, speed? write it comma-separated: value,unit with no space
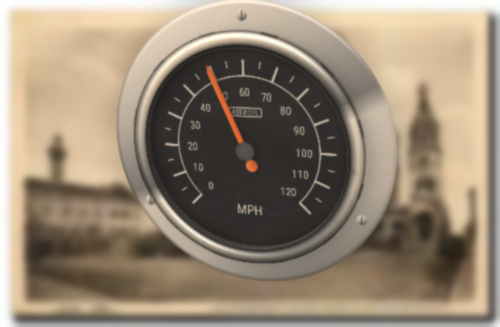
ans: 50,mph
